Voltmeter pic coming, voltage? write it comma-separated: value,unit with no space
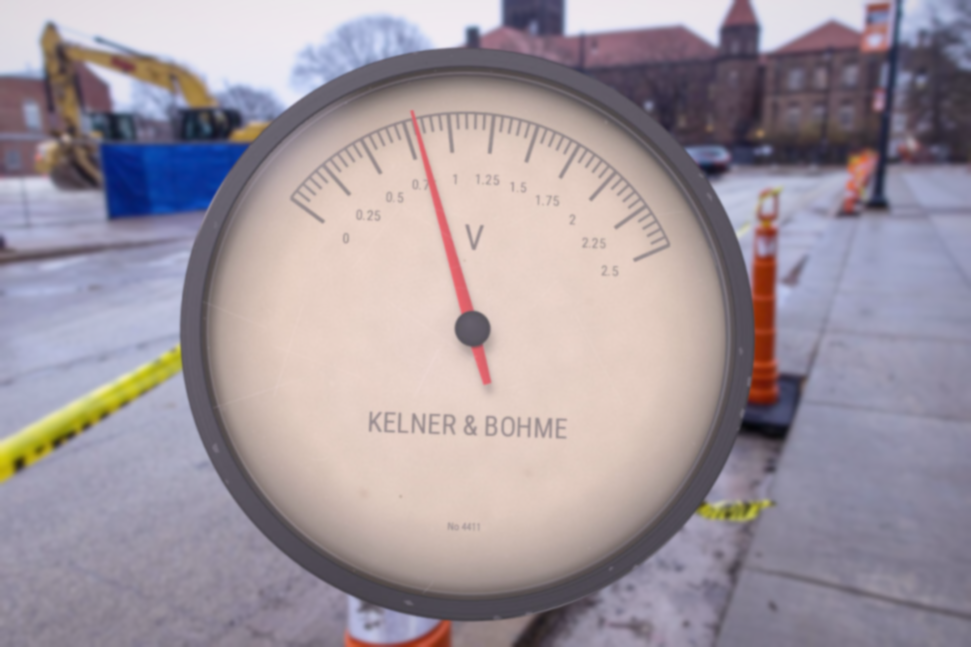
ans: 0.8,V
